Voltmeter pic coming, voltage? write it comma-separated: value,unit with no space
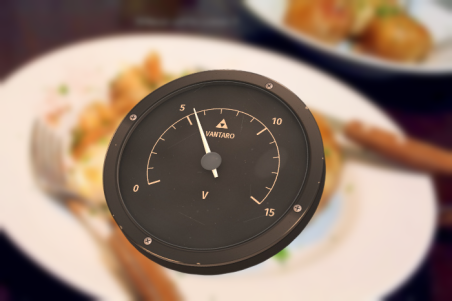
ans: 5.5,V
